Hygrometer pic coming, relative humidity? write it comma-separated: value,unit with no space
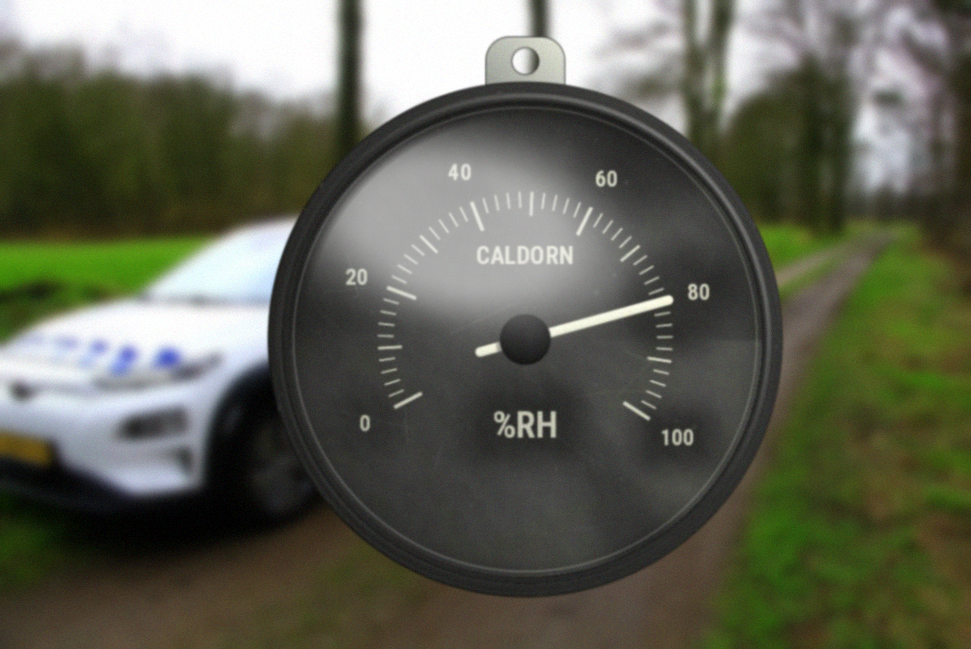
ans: 80,%
